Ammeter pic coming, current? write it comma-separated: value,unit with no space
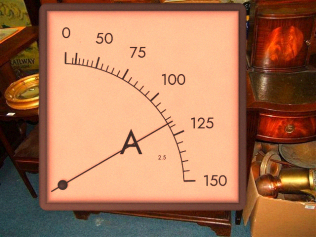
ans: 117.5,A
